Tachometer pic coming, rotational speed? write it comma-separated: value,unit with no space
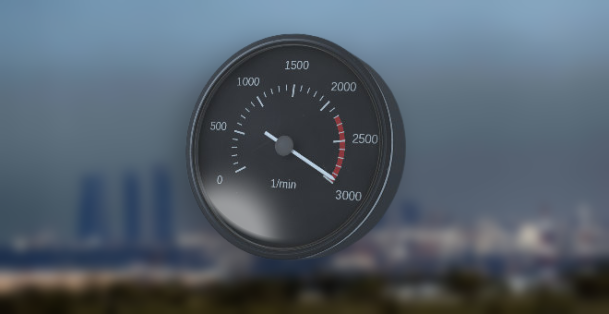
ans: 2950,rpm
